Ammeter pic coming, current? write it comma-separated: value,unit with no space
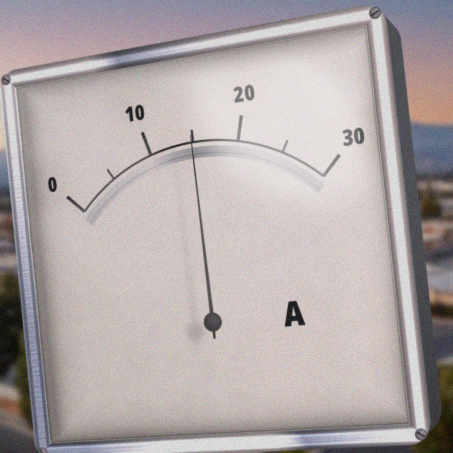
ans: 15,A
